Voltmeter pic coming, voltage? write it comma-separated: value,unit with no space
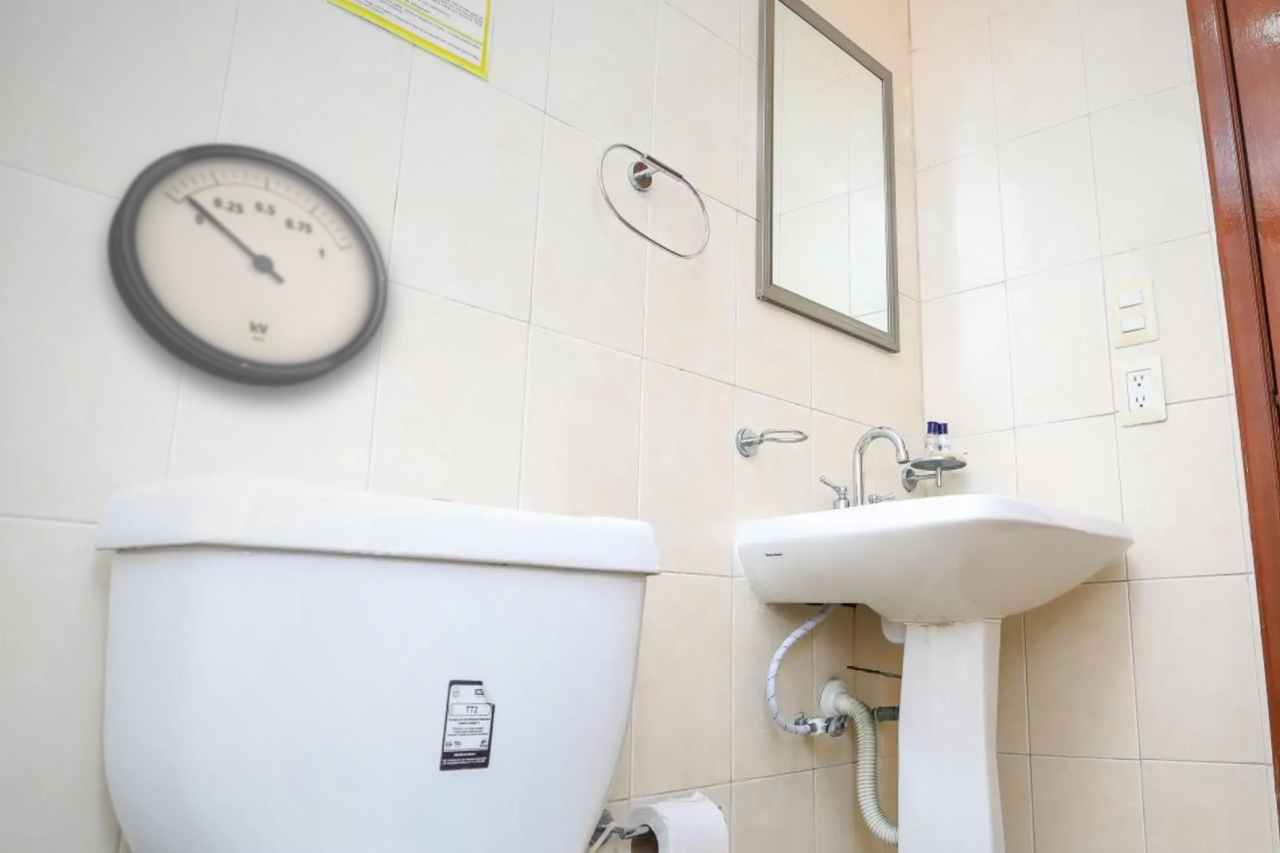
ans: 0.05,kV
